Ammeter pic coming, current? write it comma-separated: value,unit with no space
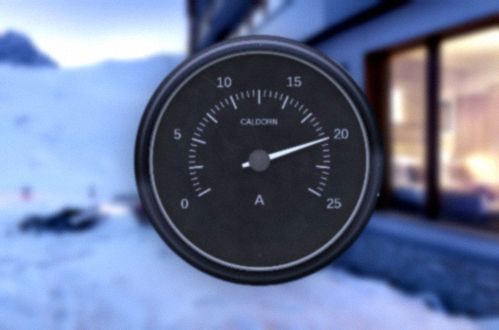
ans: 20,A
